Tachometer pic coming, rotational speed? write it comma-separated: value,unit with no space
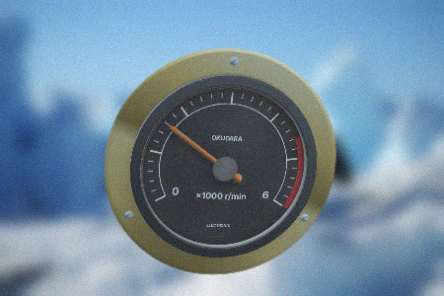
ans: 1600,rpm
